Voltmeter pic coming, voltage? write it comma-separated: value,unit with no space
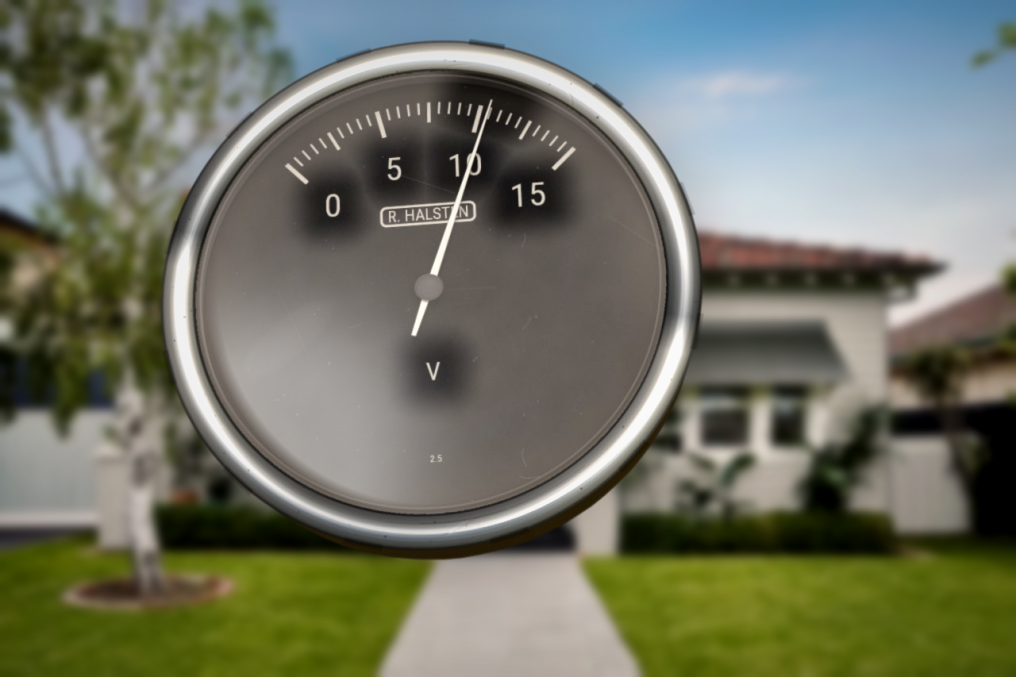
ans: 10.5,V
